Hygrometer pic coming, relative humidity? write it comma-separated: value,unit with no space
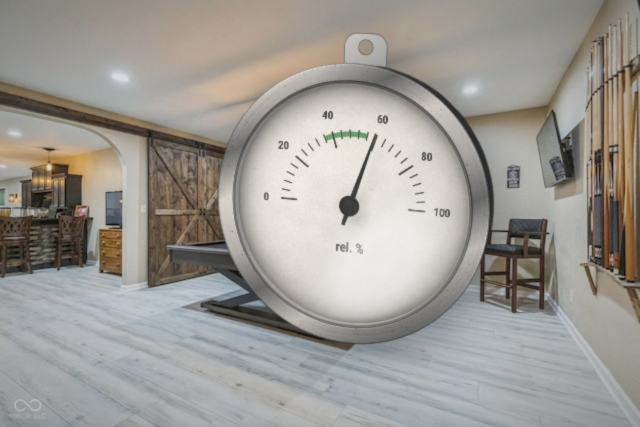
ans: 60,%
